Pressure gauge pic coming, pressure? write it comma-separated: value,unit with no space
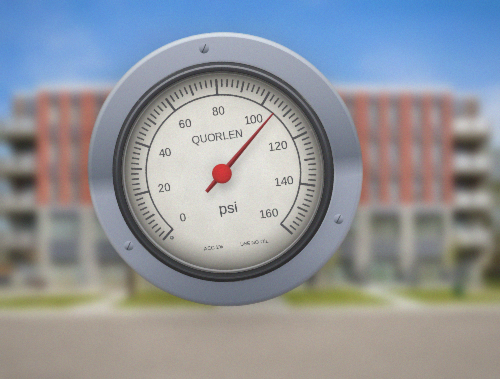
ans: 106,psi
